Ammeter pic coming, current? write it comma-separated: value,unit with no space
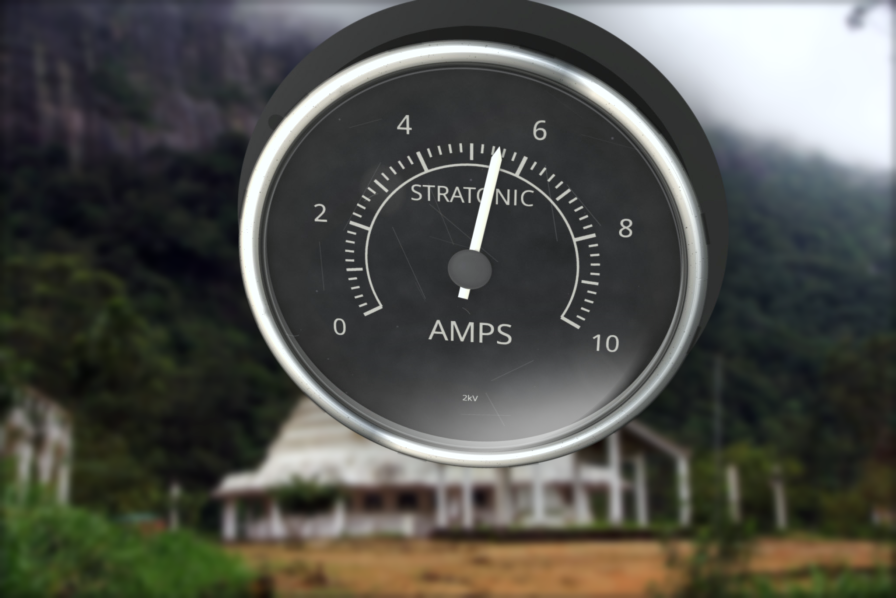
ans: 5.5,A
